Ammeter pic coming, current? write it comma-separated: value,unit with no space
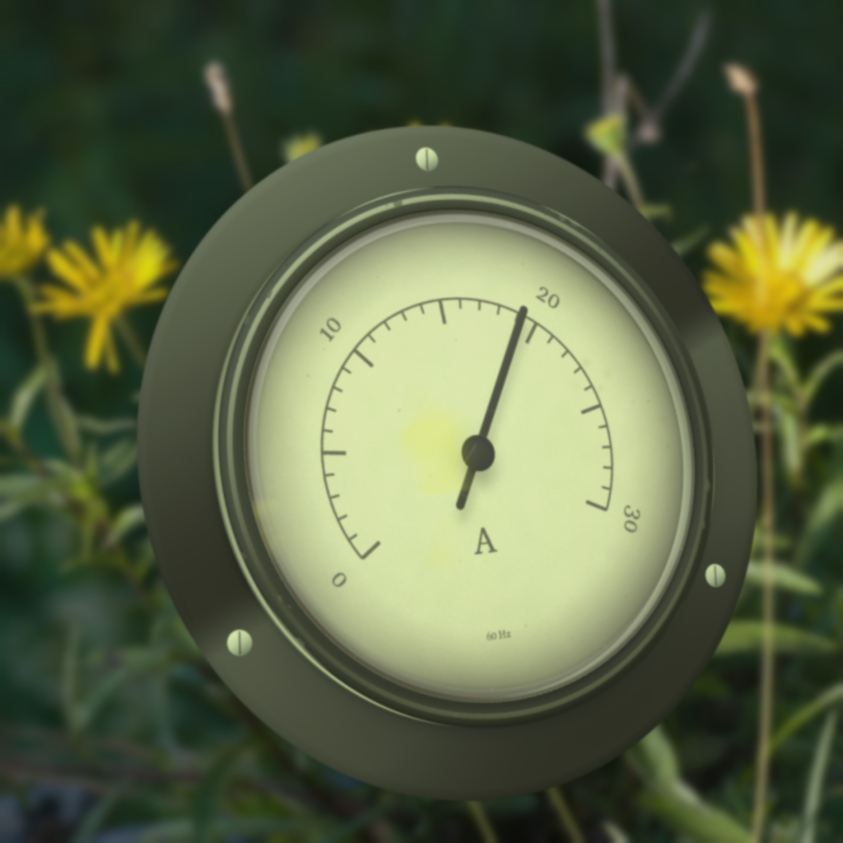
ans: 19,A
